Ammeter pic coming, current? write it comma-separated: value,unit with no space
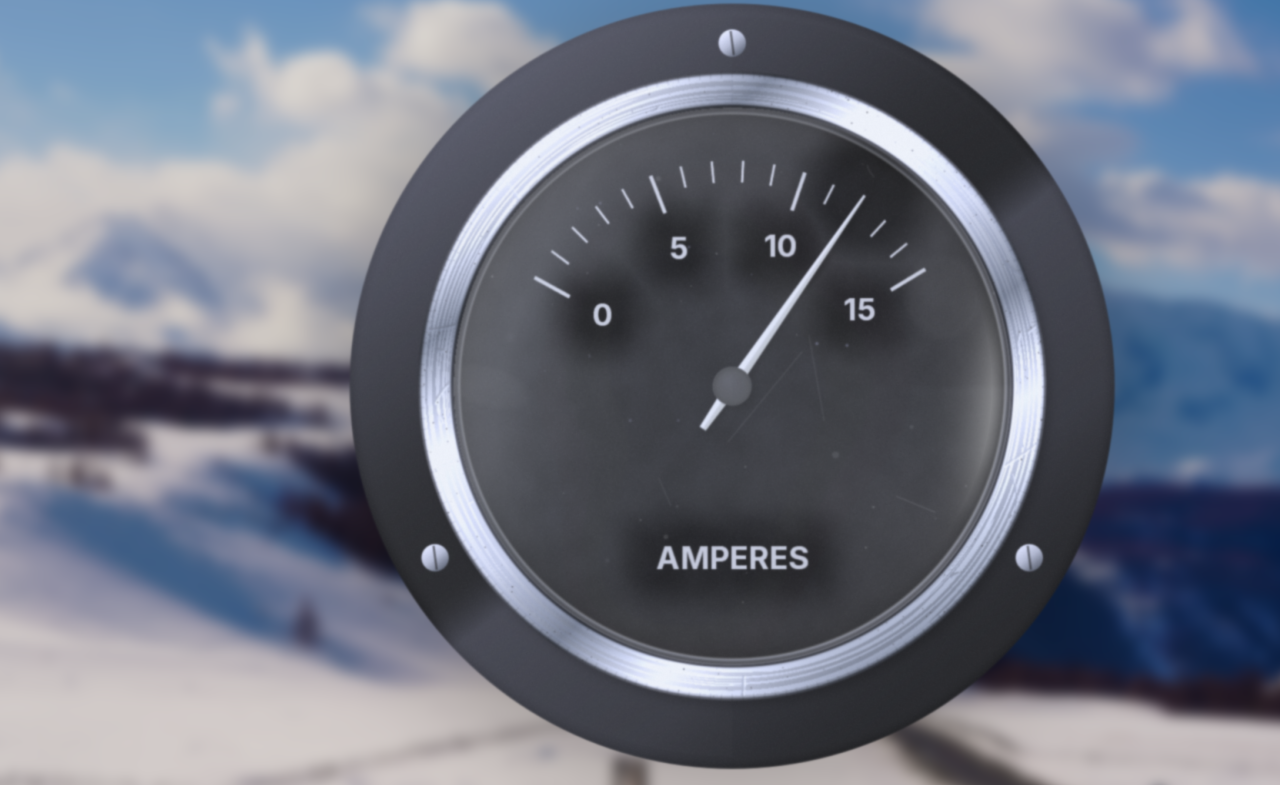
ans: 12,A
